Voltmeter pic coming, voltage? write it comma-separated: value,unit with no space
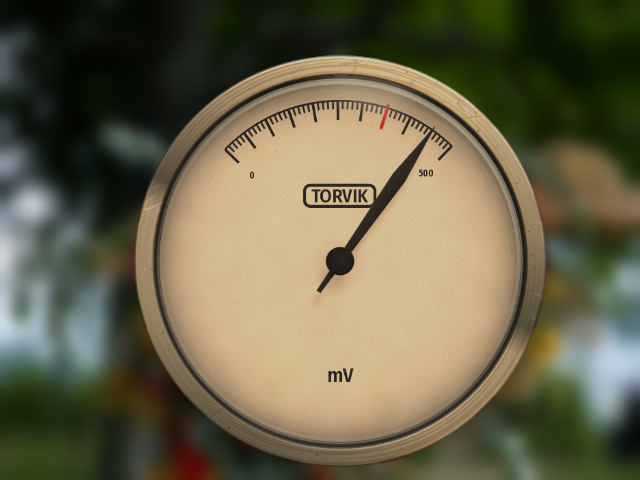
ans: 450,mV
